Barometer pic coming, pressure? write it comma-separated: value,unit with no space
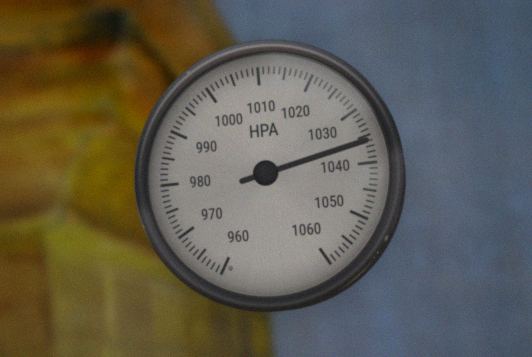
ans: 1036,hPa
